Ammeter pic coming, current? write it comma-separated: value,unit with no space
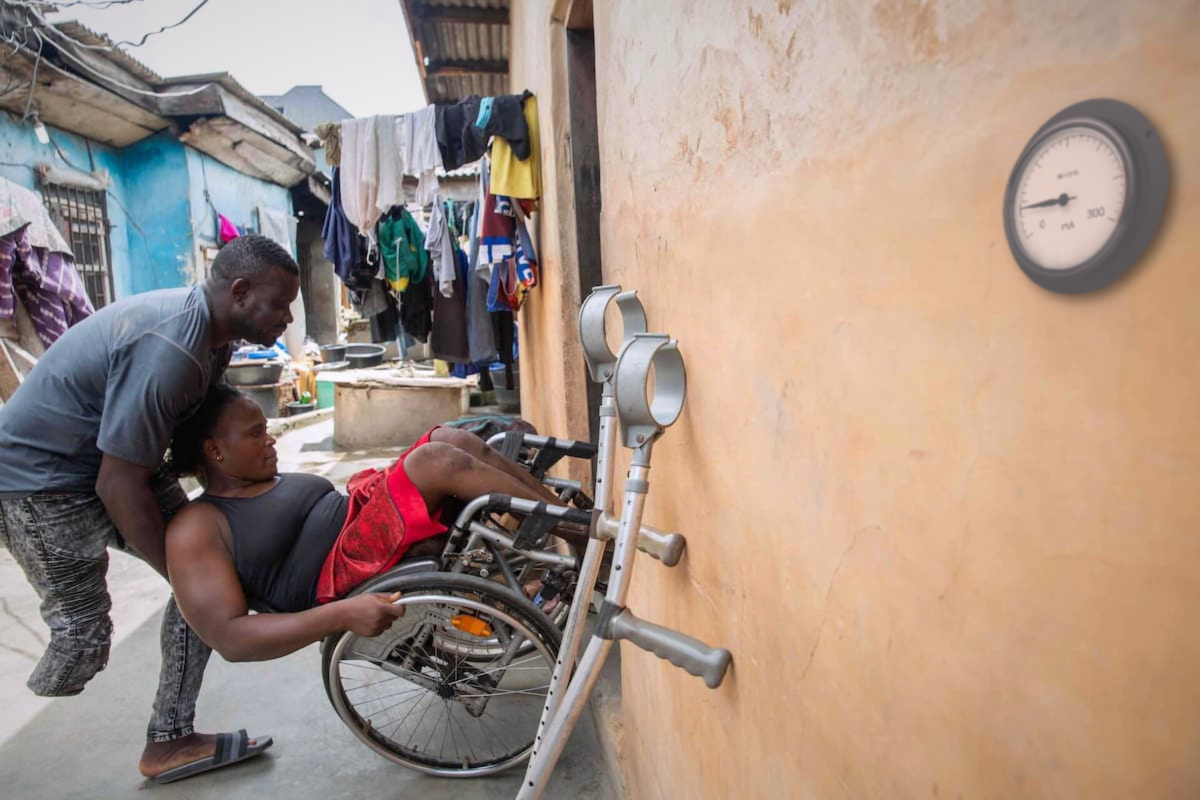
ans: 40,mA
